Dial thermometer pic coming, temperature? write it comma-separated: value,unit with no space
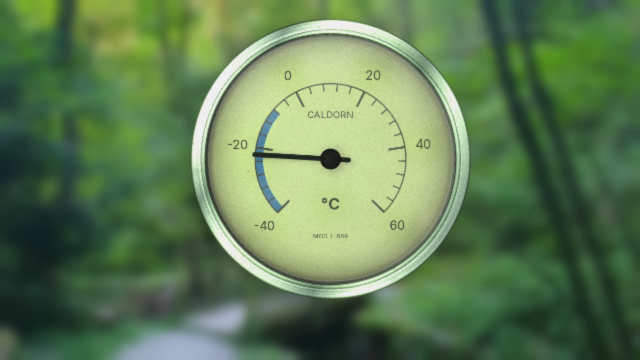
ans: -22,°C
